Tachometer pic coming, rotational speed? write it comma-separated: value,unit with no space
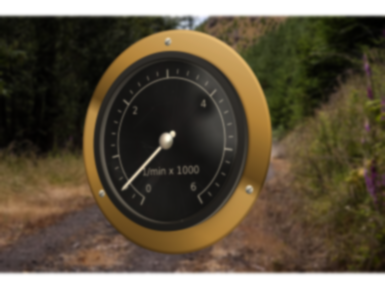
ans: 400,rpm
